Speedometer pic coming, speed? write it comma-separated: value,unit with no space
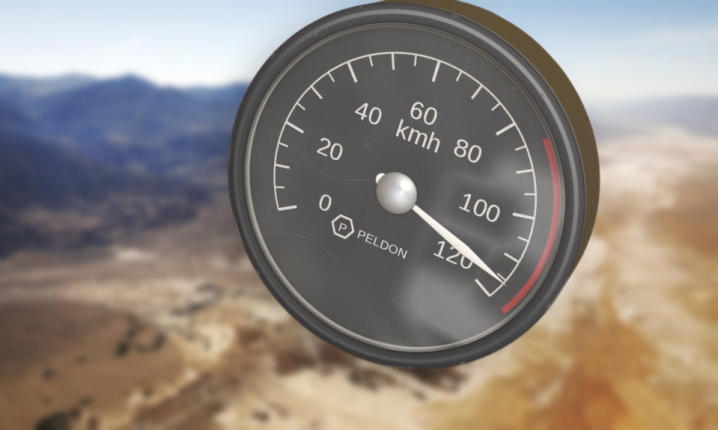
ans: 115,km/h
